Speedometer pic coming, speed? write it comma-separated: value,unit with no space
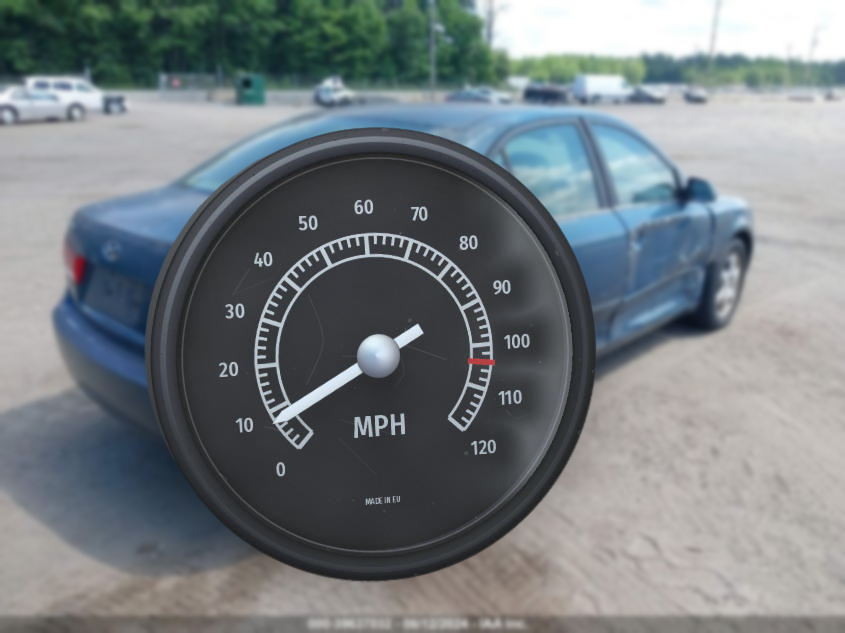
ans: 8,mph
